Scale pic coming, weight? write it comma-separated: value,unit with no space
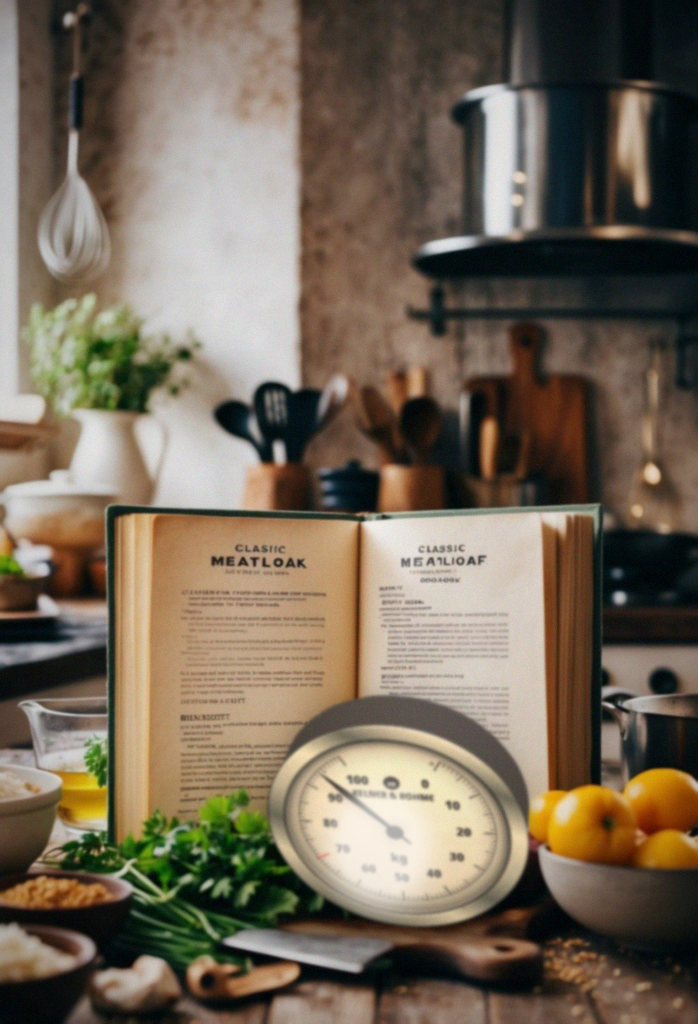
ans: 95,kg
